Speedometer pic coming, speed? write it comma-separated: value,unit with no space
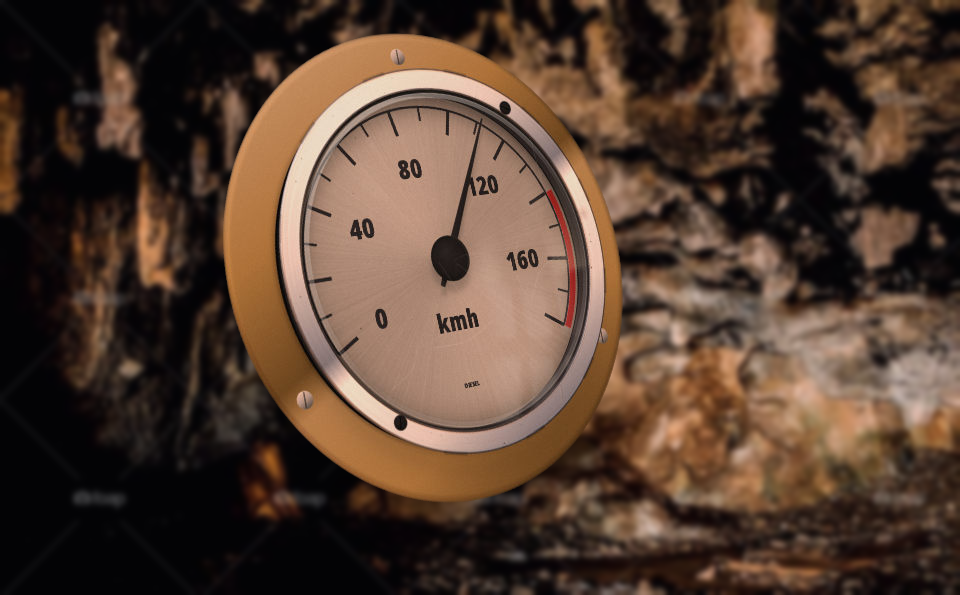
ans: 110,km/h
